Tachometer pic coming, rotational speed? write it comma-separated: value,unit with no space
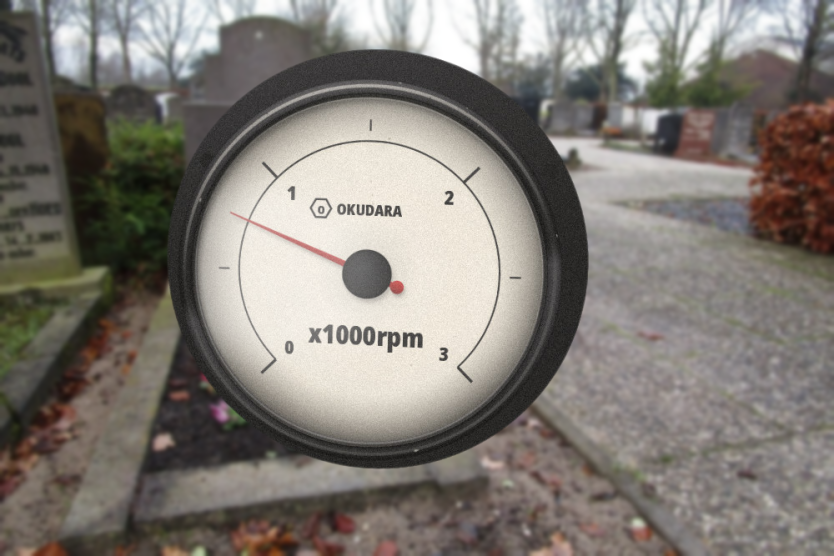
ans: 750,rpm
